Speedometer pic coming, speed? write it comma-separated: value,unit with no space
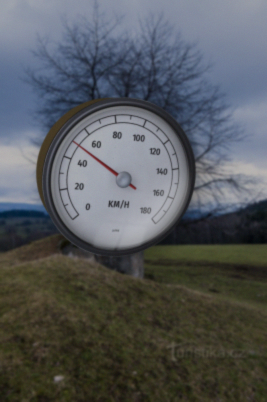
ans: 50,km/h
